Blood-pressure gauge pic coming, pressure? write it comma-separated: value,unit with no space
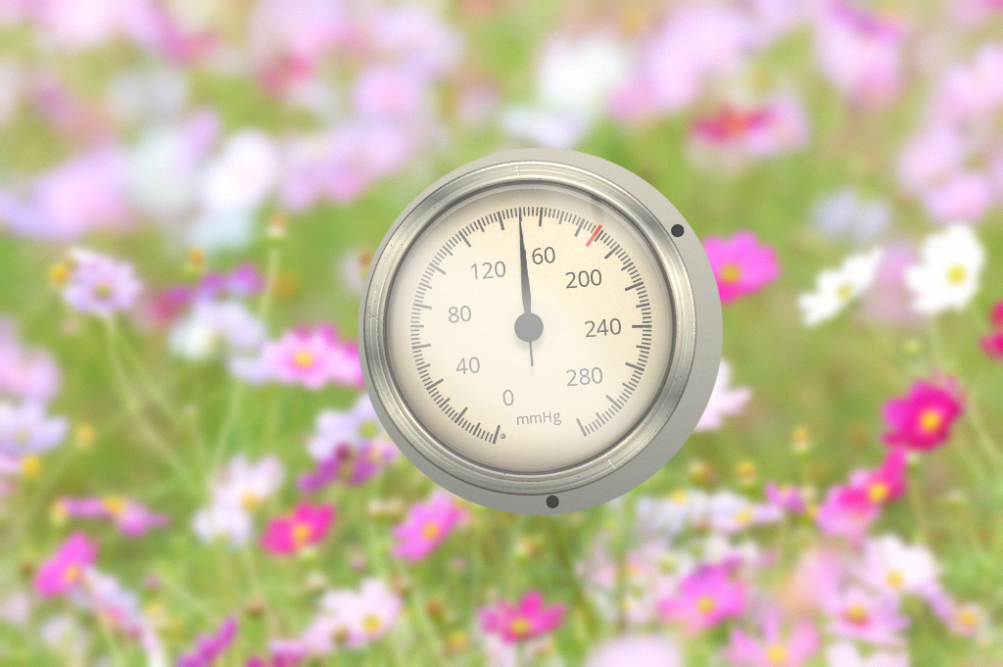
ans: 150,mmHg
